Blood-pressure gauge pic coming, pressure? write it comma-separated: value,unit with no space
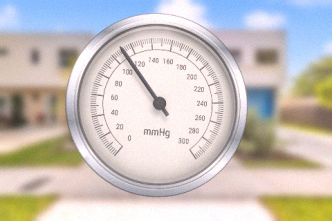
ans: 110,mmHg
